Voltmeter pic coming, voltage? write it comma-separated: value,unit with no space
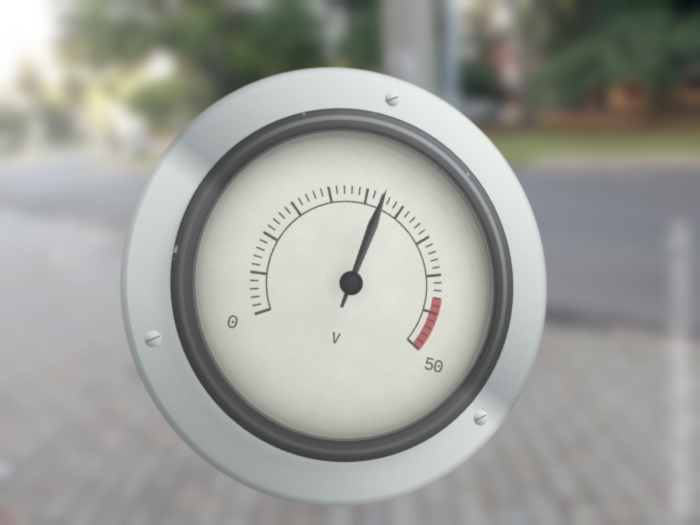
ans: 27,V
